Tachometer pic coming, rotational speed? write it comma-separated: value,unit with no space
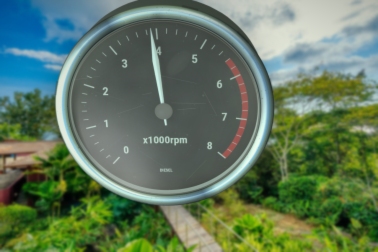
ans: 3900,rpm
